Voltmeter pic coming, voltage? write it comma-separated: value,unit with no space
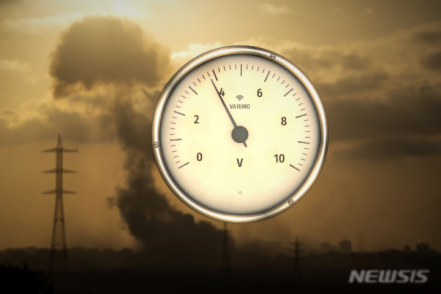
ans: 3.8,V
